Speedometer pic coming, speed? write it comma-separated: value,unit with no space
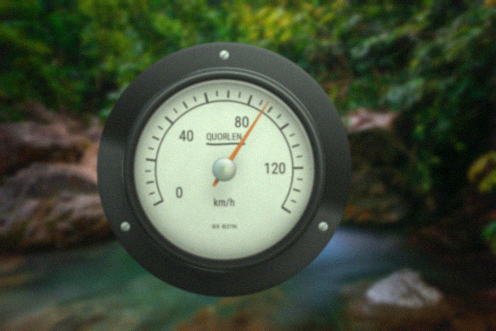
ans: 87.5,km/h
